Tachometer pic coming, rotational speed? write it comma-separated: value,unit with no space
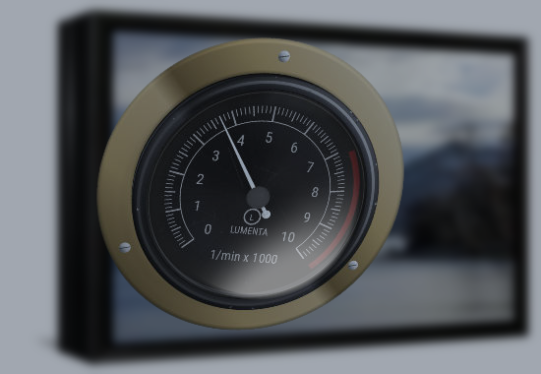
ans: 3700,rpm
